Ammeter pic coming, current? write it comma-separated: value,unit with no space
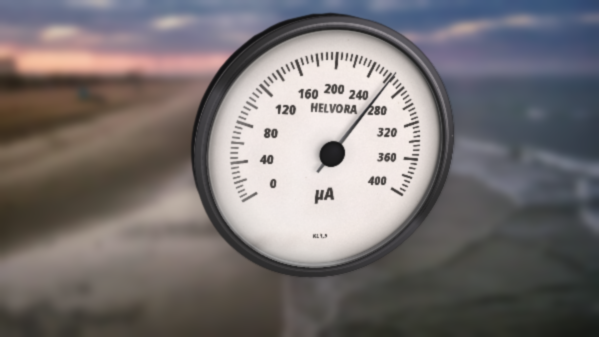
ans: 260,µA
